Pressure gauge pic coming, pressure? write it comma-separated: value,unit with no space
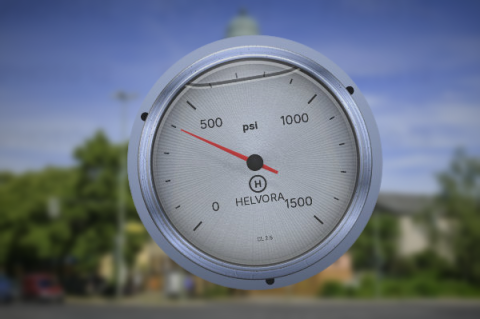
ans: 400,psi
